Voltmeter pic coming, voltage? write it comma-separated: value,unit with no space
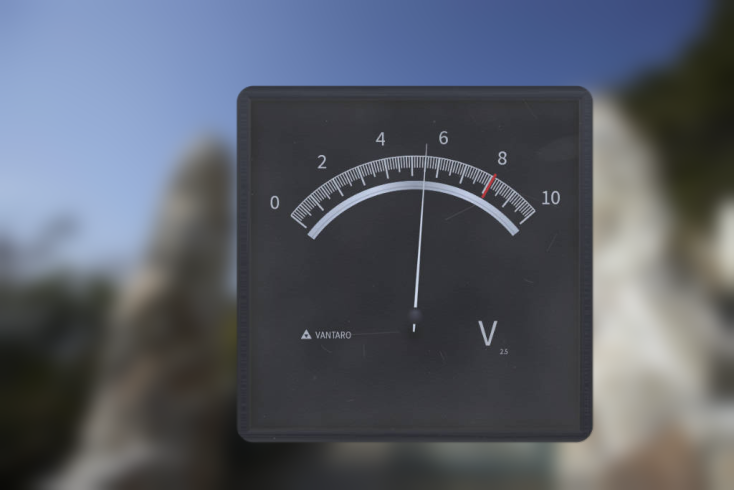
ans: 5.5,V
